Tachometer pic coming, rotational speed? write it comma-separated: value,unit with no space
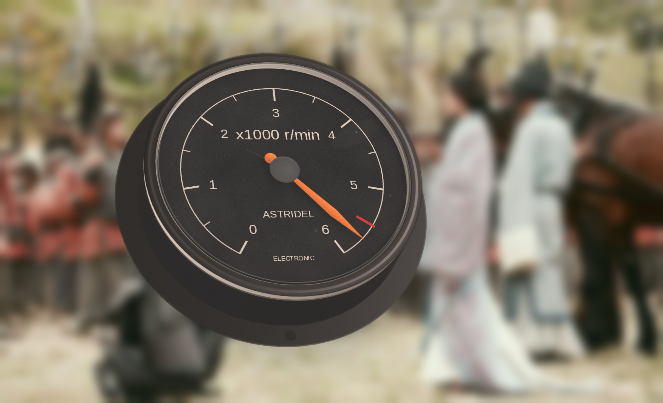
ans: 5750,rpm
